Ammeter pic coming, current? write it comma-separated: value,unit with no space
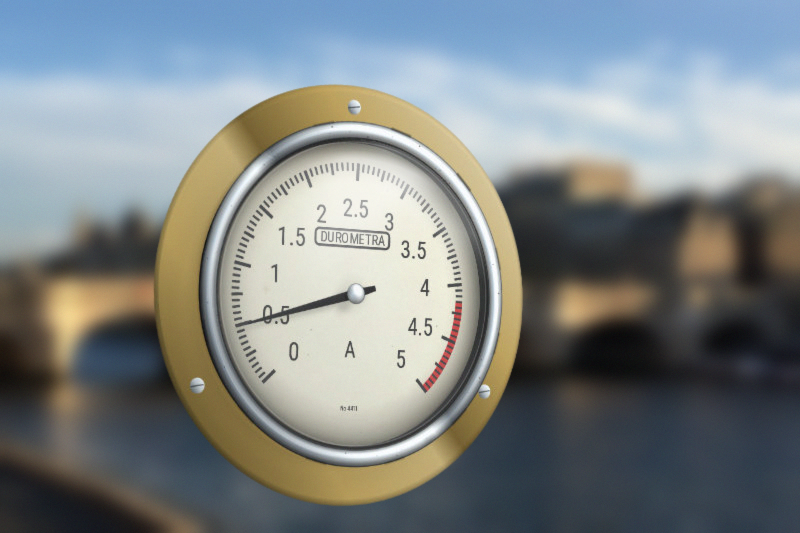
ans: 0.5,A
